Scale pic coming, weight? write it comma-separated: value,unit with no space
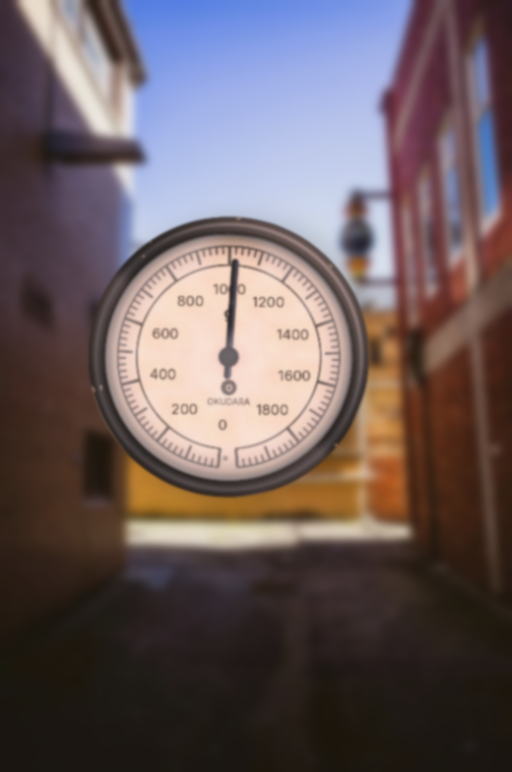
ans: 1020,g
